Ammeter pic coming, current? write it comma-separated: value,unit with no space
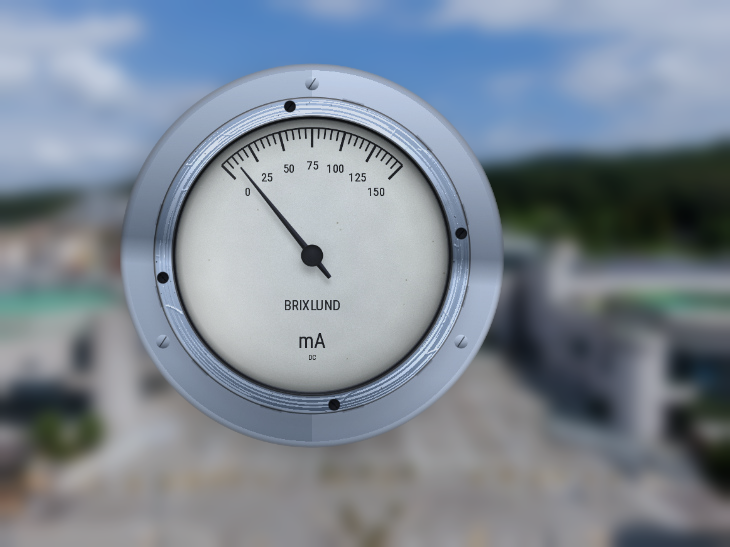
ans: 10,mA
